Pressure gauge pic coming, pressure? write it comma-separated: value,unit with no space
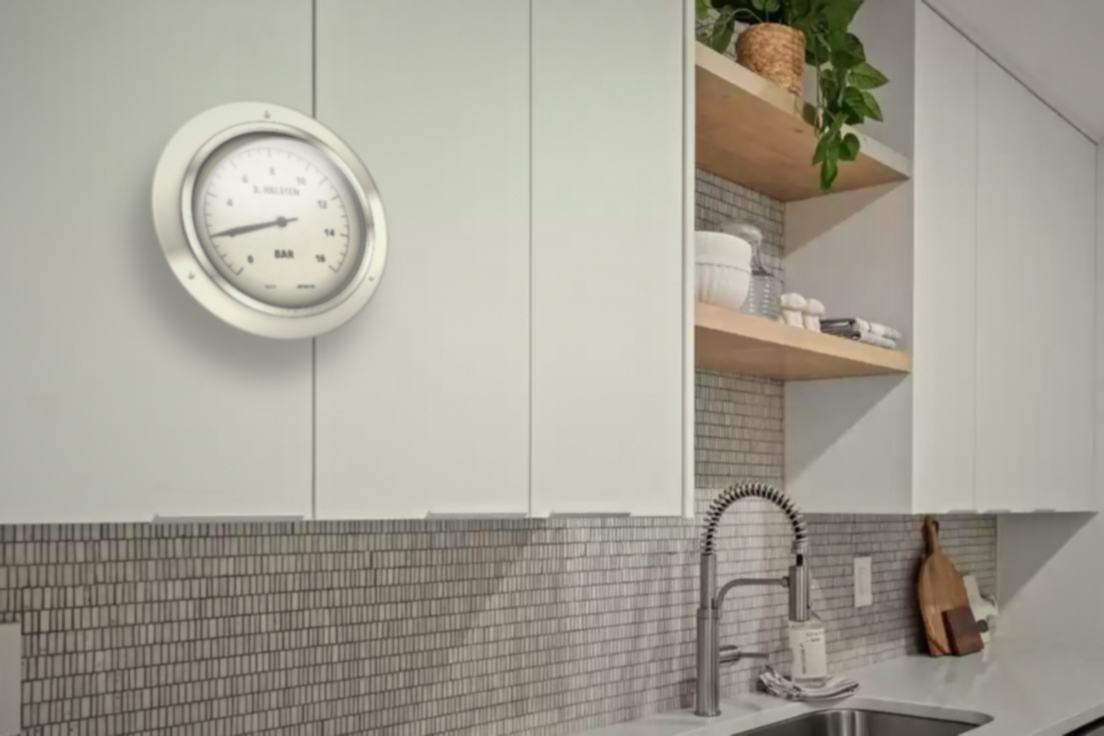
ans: 2,bar
